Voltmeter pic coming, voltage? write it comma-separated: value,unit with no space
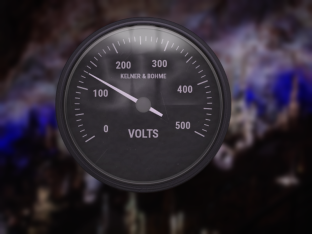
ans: 130,V
